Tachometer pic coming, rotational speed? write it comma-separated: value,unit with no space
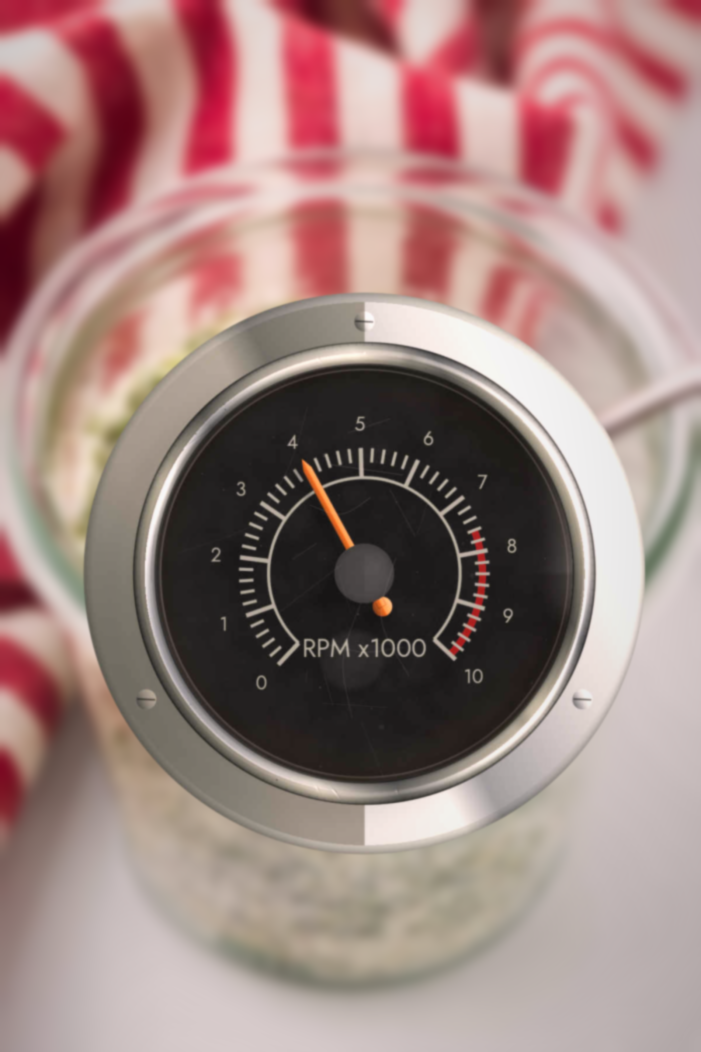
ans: 4000,rpm
